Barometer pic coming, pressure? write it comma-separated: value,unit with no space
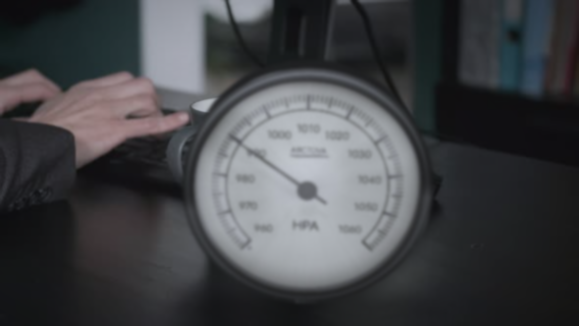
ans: 990,hPa
